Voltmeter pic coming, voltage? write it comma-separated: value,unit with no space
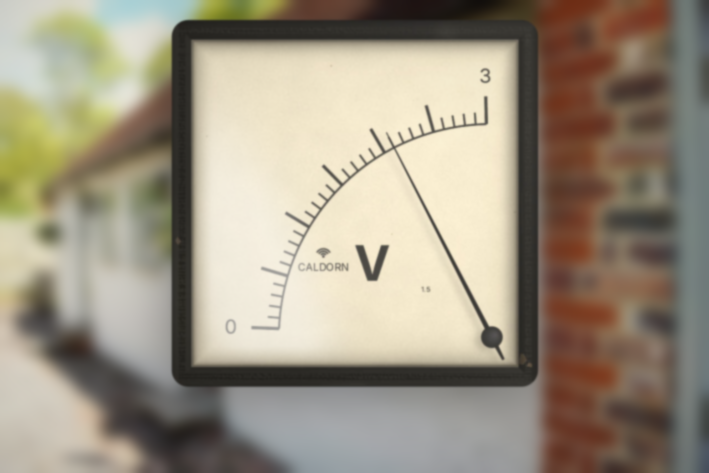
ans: 2.1,V
